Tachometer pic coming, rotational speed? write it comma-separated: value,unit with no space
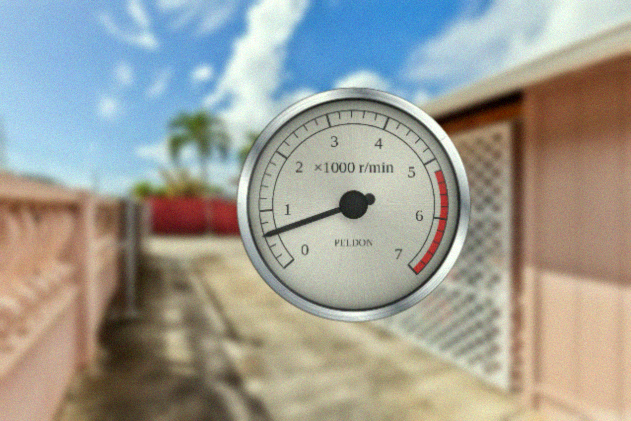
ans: 600,rpm
